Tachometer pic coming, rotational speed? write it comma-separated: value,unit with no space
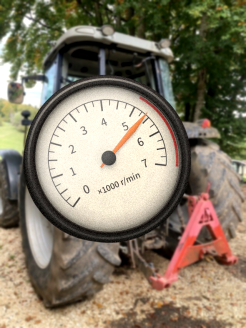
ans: 5375,rpm
